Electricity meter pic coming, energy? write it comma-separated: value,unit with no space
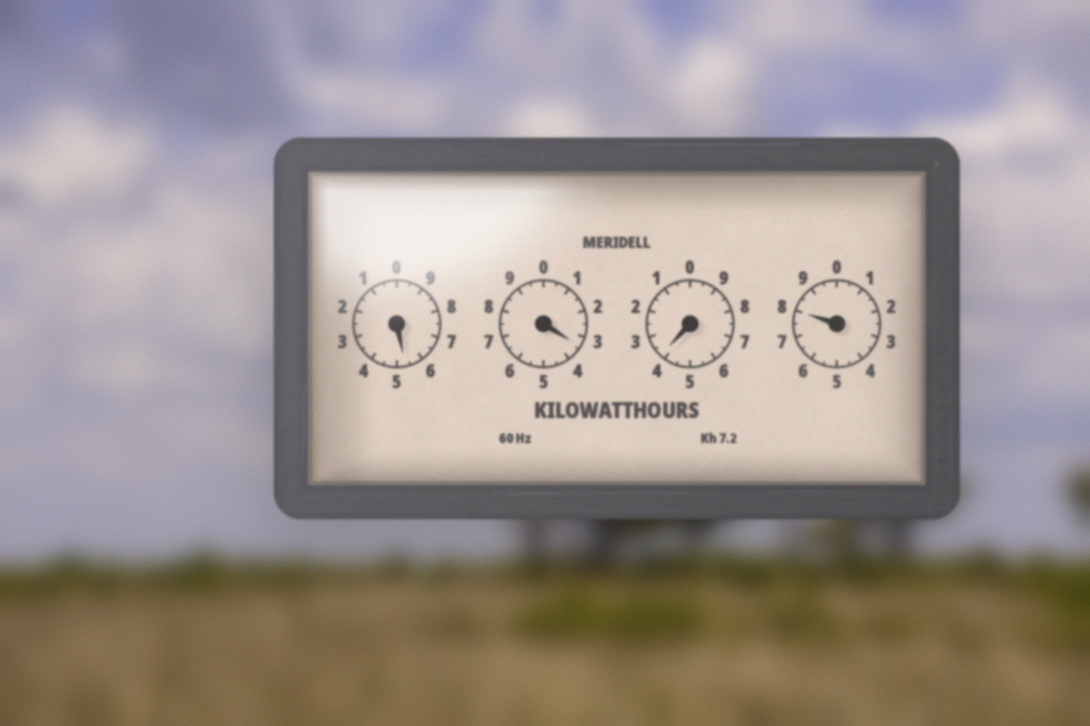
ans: 5338,kWh
